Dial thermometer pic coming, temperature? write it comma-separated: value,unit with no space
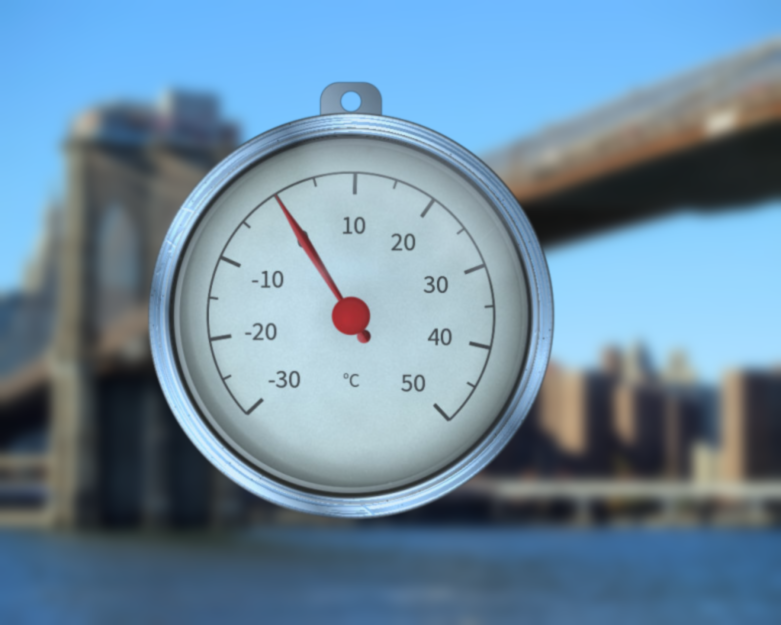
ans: 0,°C
